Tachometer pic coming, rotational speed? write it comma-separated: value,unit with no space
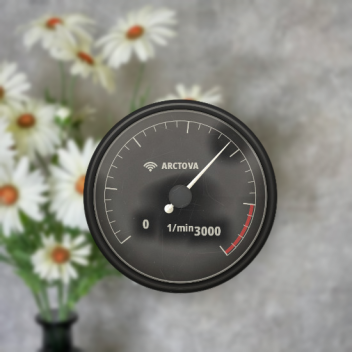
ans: 1900,rpm
